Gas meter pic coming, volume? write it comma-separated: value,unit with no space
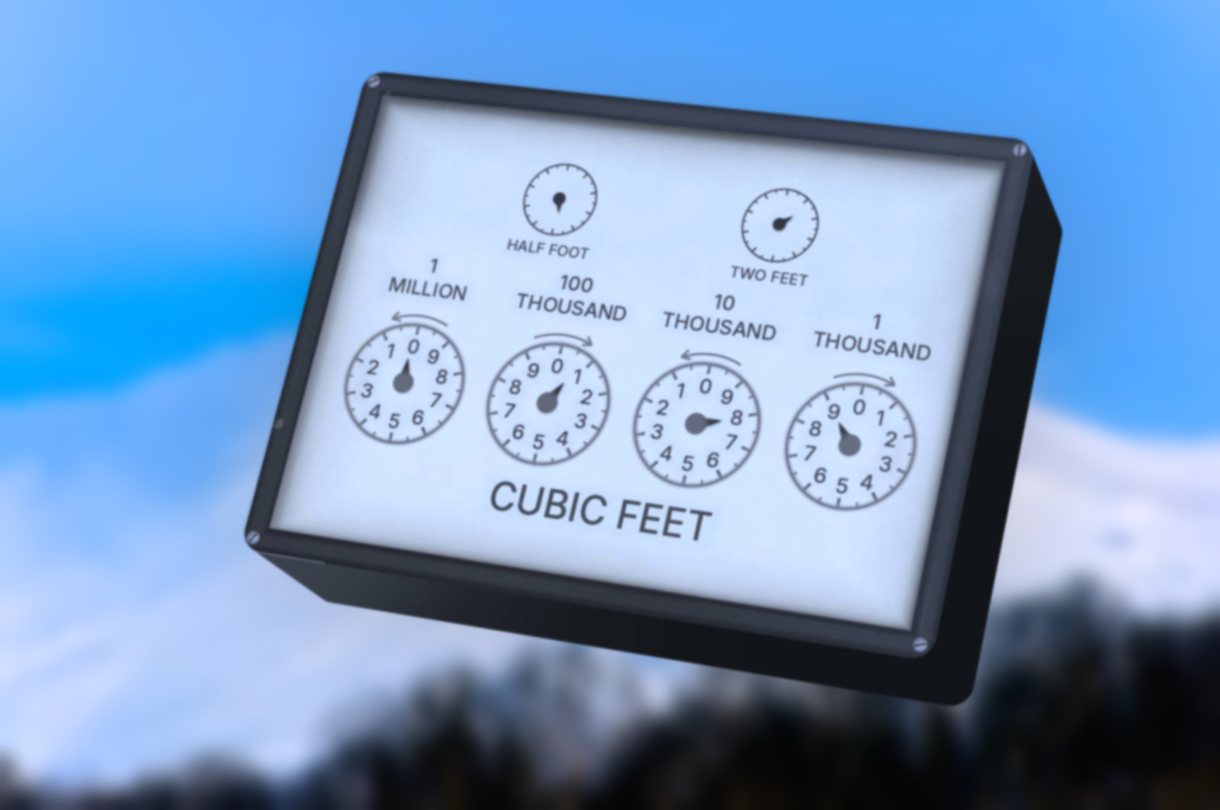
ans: 7900,ft³
